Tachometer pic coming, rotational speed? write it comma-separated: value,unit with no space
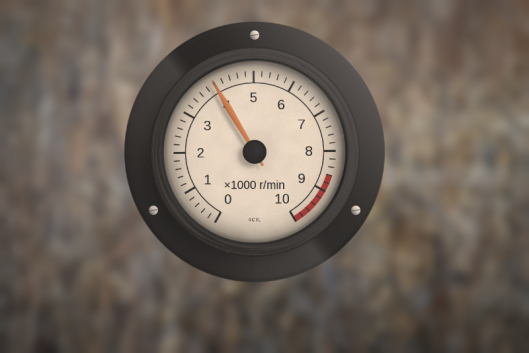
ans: 4000,rpm
